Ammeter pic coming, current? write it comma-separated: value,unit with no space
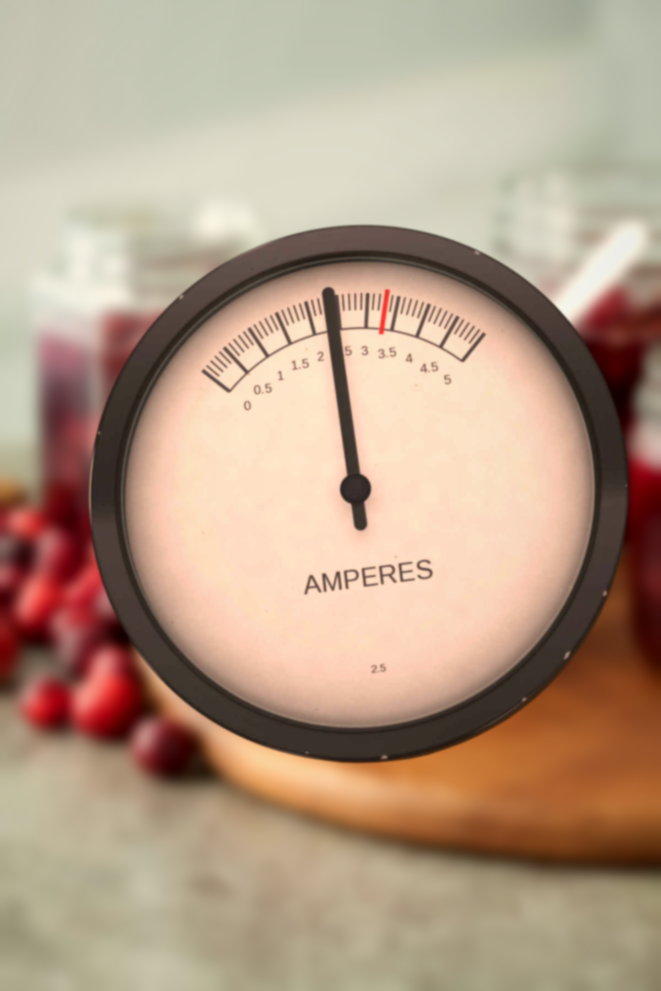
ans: 2.4,A
